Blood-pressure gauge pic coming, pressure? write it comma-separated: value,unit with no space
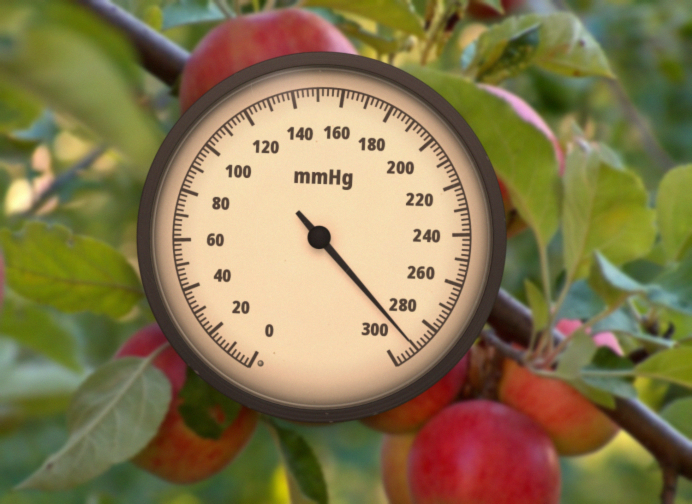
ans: 290,mmHg
